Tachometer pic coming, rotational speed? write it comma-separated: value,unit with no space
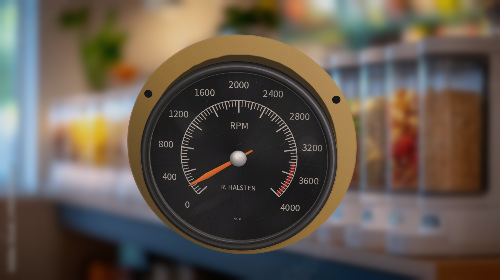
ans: 200,rpm
